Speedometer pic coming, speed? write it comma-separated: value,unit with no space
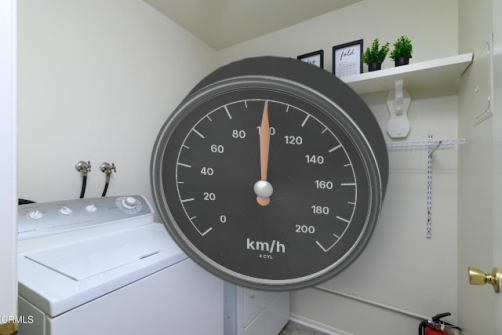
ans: 100,km/h
